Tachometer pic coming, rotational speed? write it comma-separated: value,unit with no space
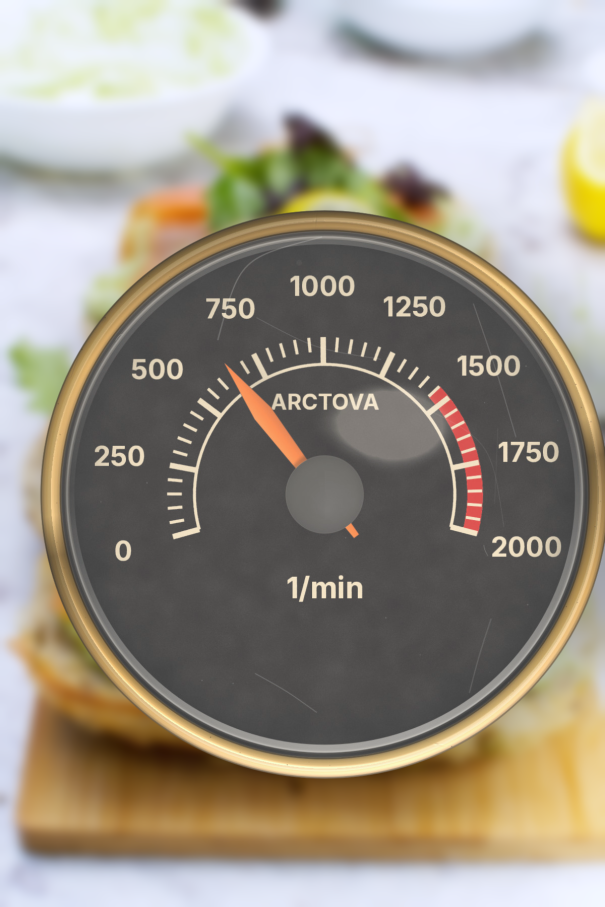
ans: 650,rpm
